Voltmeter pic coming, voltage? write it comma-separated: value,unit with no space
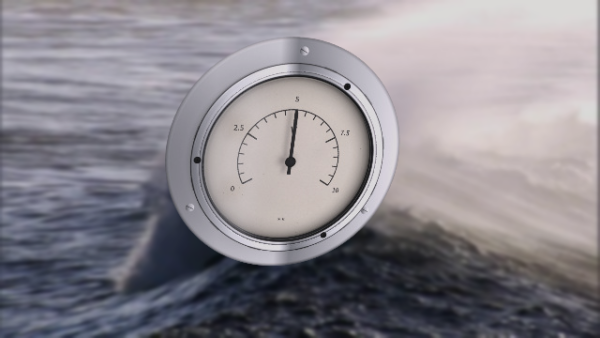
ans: 5,V
